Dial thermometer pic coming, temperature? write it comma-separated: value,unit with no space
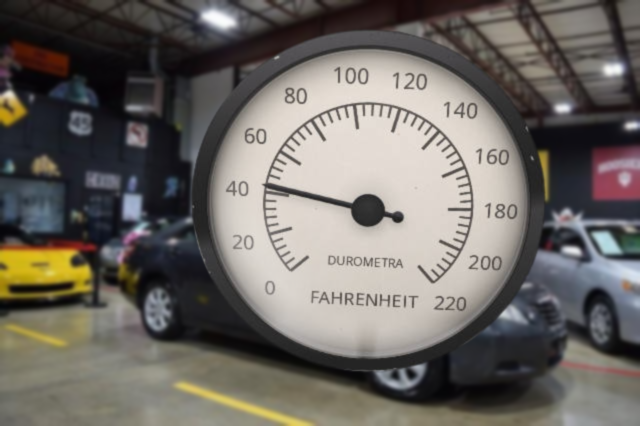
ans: 44,°F
